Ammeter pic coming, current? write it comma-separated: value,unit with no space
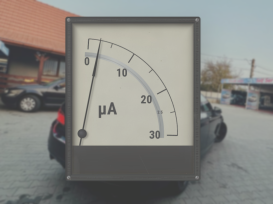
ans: 2.5,µA
